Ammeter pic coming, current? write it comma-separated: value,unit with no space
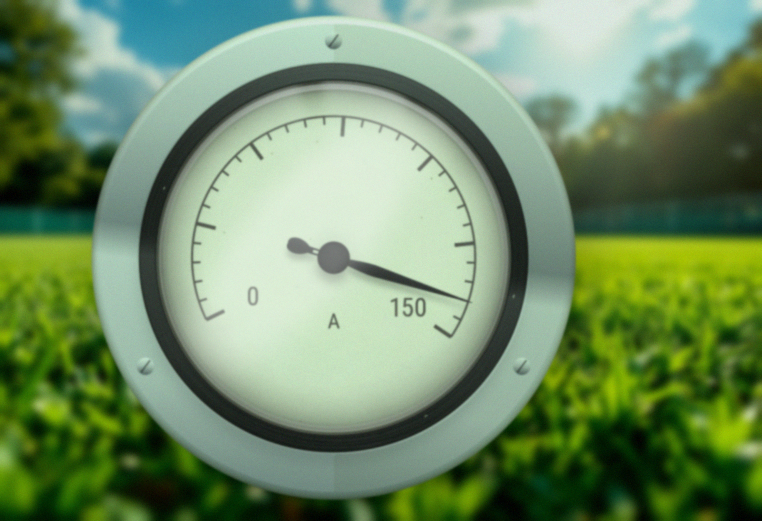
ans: 140,A
